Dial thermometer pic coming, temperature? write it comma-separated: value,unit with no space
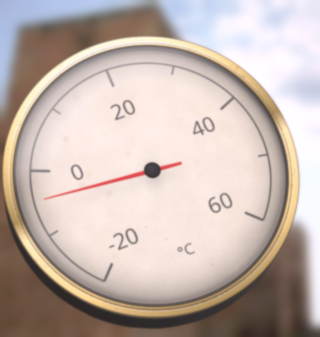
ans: -5,°C
